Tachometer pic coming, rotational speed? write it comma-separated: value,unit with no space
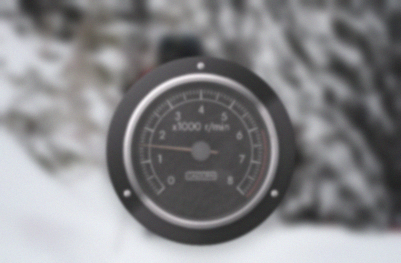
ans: 1500,rpm
